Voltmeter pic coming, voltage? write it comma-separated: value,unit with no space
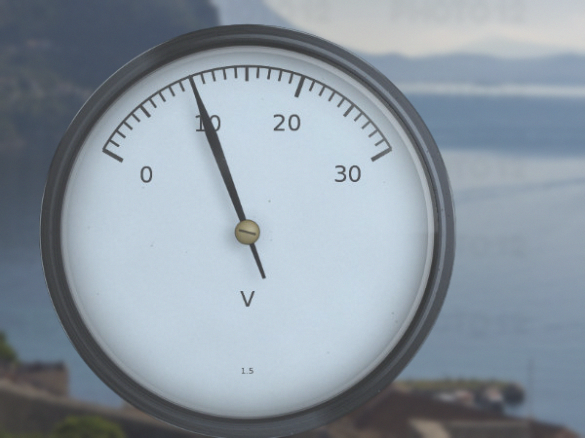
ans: 10,V
